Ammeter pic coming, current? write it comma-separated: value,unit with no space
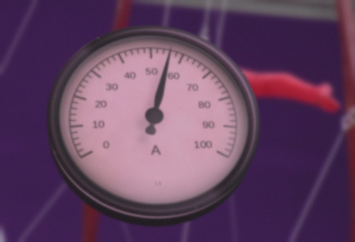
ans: 56,A
